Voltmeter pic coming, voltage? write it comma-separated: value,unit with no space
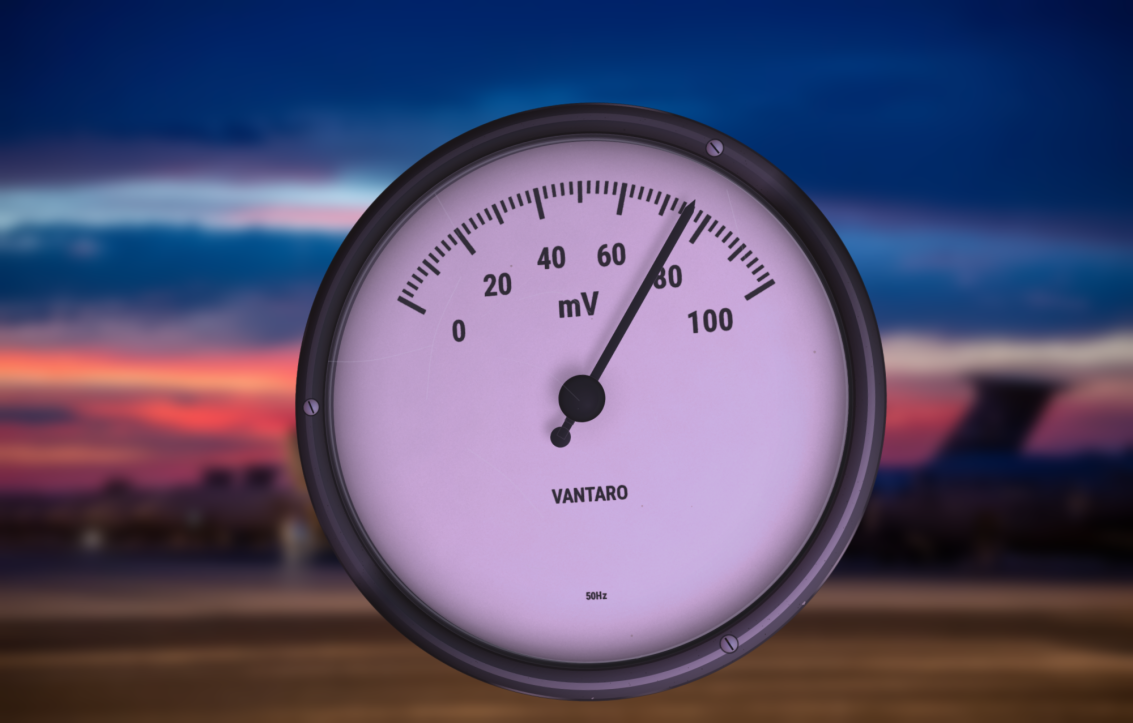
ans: 76,mV
